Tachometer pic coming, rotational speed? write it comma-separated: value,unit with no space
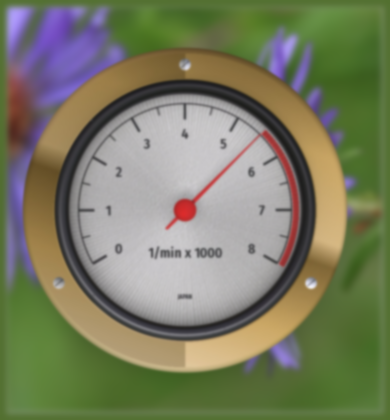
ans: 5500,rpm
